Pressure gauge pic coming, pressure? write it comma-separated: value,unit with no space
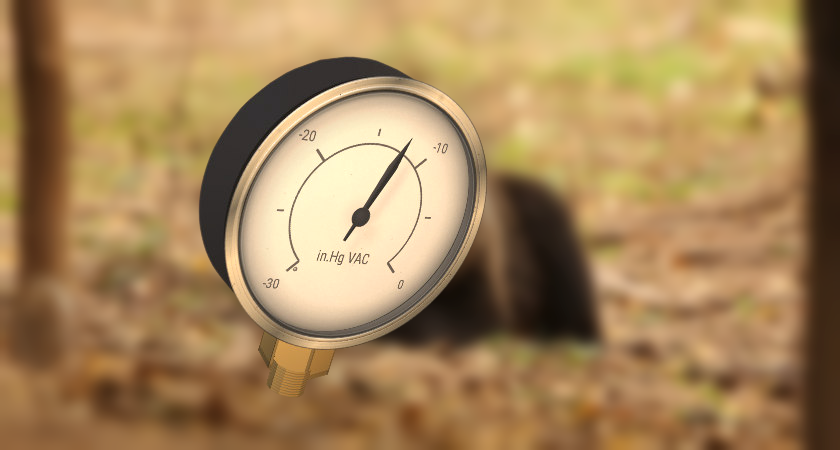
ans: -12.5,inHg
